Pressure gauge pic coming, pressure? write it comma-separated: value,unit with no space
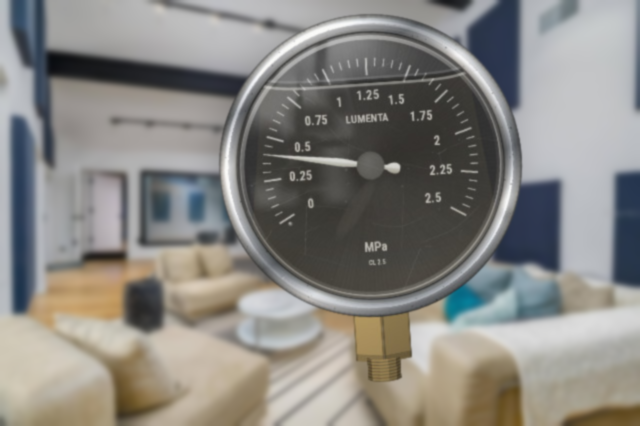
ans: 0.4,MPa
